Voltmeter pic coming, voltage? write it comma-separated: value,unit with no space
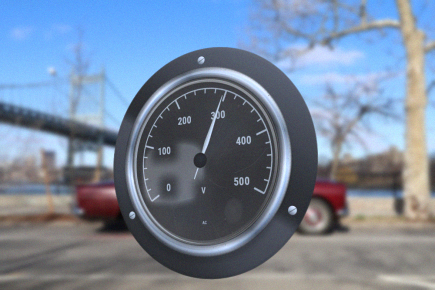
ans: 300,V
